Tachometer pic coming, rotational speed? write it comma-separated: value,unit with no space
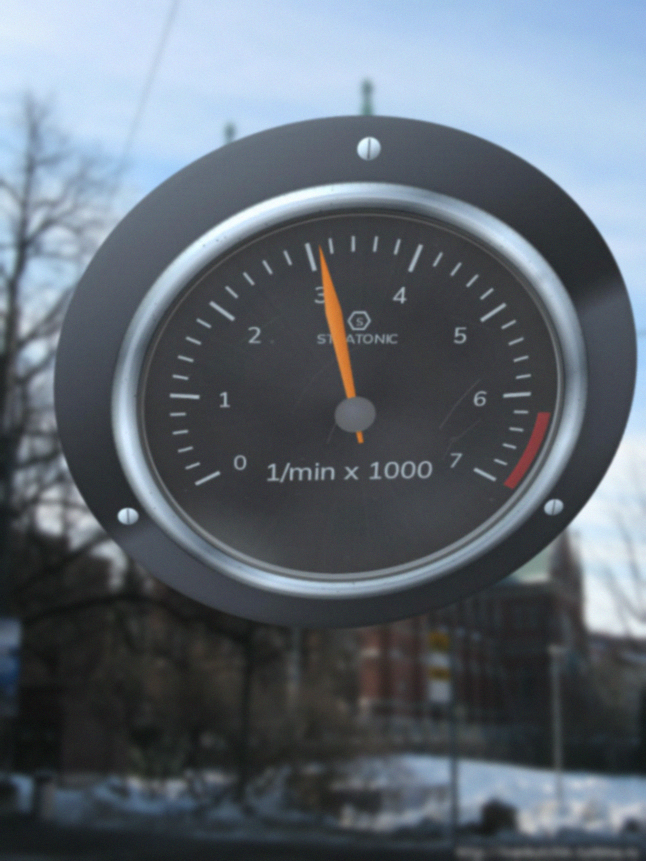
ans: 3100,rpm
